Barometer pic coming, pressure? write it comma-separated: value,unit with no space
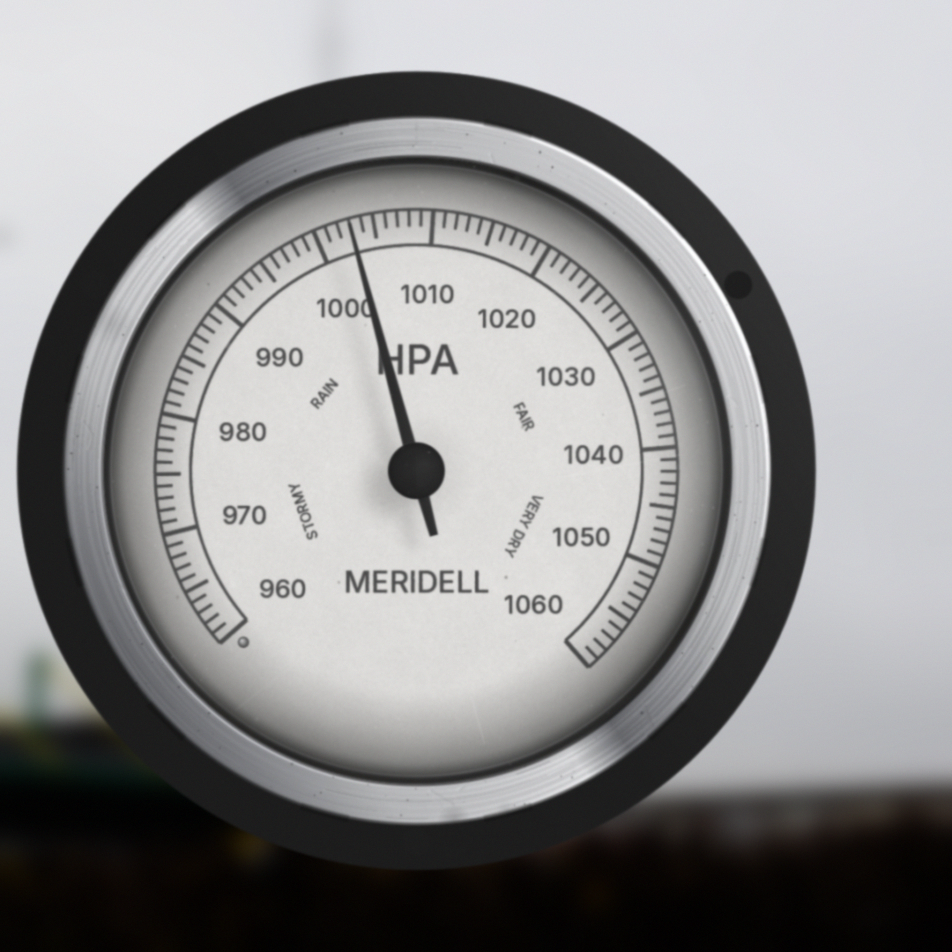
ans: 1003,hPa
